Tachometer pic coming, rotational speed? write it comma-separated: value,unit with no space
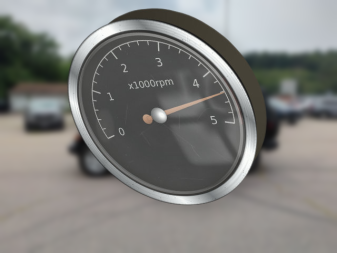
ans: 4400,rpm
